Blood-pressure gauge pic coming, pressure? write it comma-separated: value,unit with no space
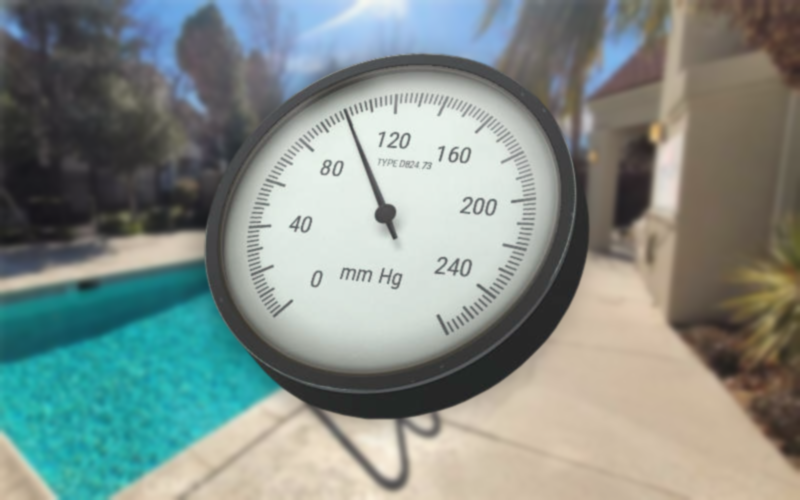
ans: 100,mmHg
